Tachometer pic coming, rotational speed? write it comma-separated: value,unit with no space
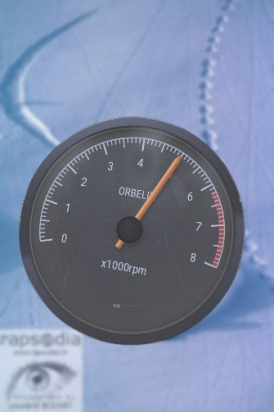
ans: 5000,rpm
